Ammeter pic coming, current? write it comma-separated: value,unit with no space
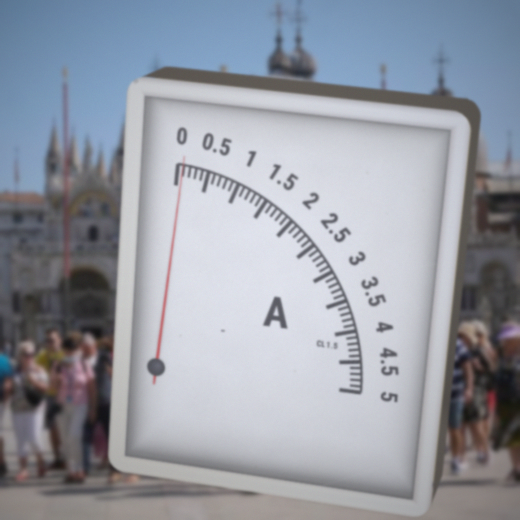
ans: 0.1,A
